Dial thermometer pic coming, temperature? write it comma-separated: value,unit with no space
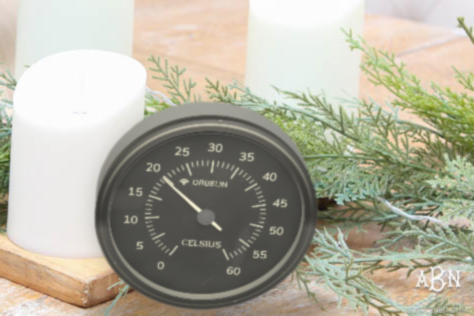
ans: 20,°C
